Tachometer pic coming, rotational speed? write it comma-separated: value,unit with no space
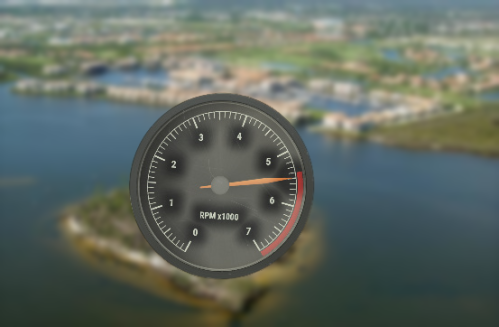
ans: 5500,rpm
